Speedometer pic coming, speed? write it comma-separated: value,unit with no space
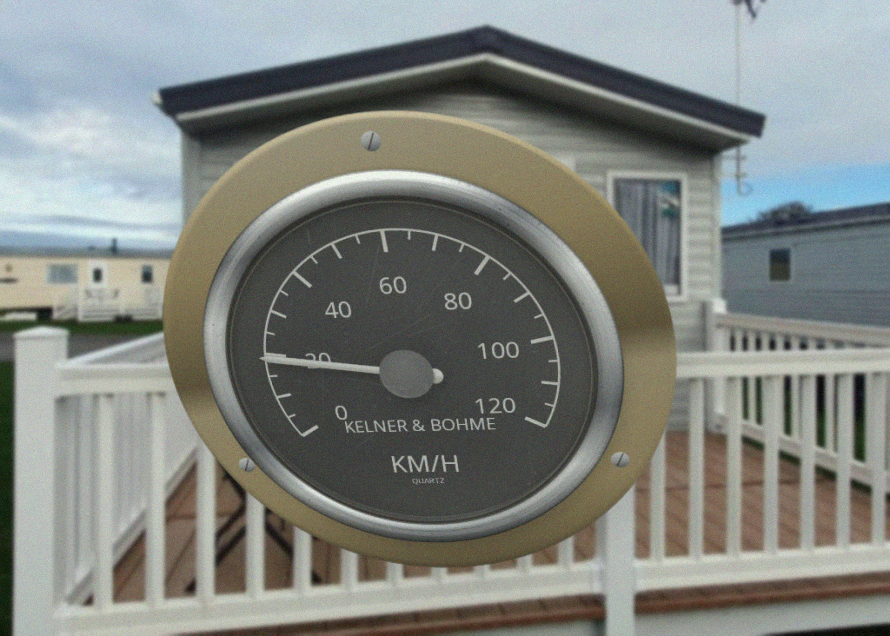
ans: 20,km/h
